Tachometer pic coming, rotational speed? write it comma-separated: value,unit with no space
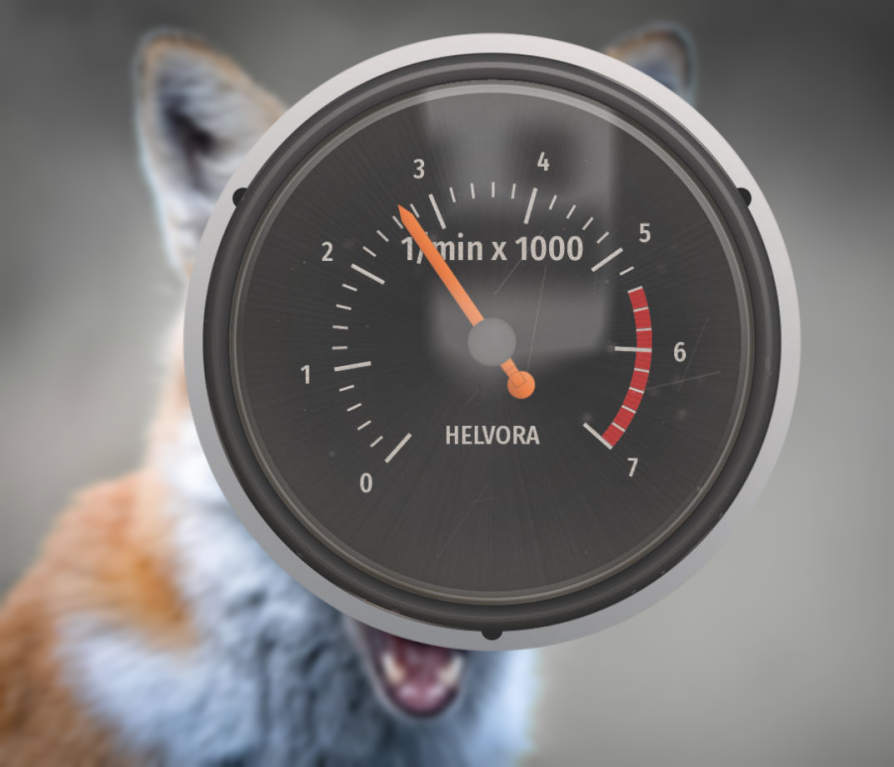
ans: 2700,rpm
